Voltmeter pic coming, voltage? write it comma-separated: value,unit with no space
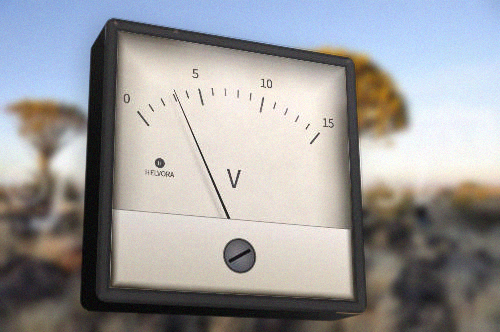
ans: 3,V
